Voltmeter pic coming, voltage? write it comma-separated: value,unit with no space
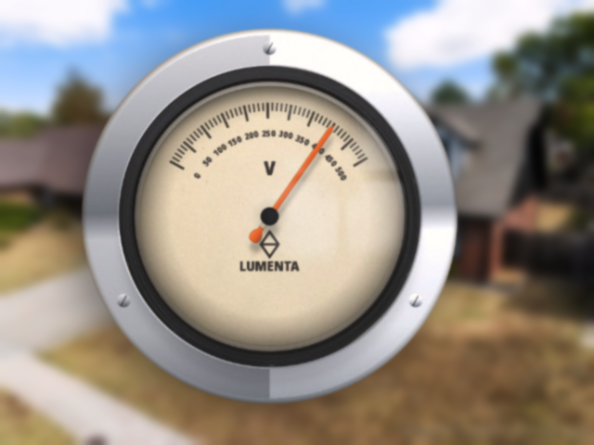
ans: 400,V
